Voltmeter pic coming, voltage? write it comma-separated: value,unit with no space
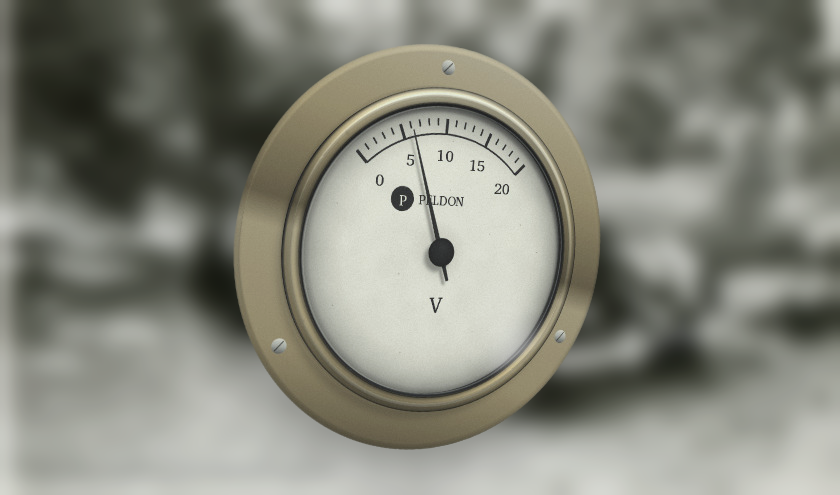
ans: 6,V
